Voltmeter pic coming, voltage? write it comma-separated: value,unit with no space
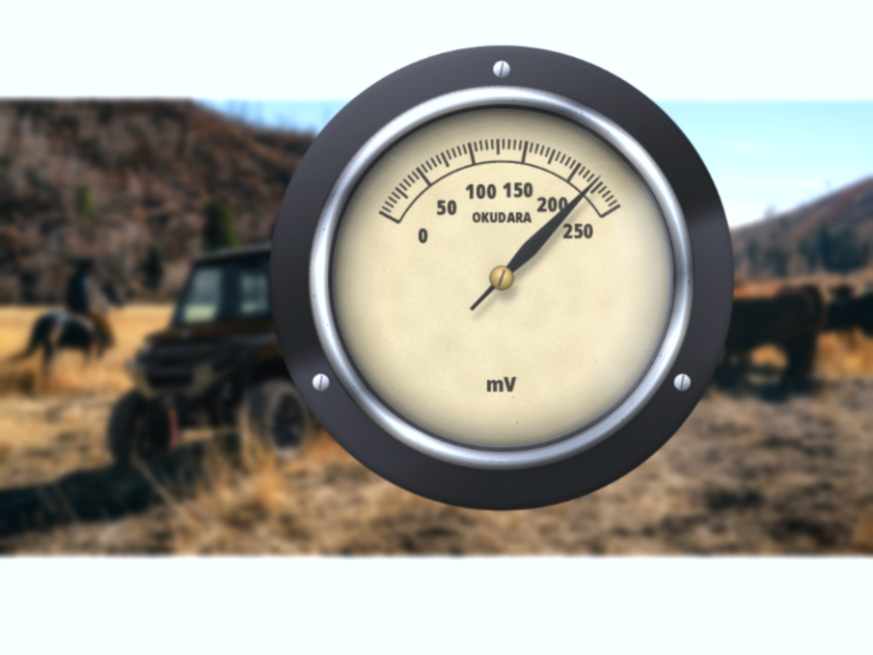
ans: 220,mV
